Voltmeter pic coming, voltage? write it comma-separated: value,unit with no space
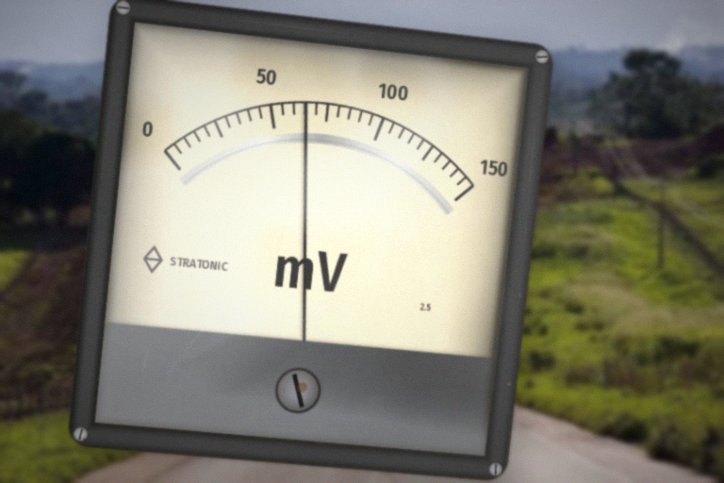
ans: 65,mV
